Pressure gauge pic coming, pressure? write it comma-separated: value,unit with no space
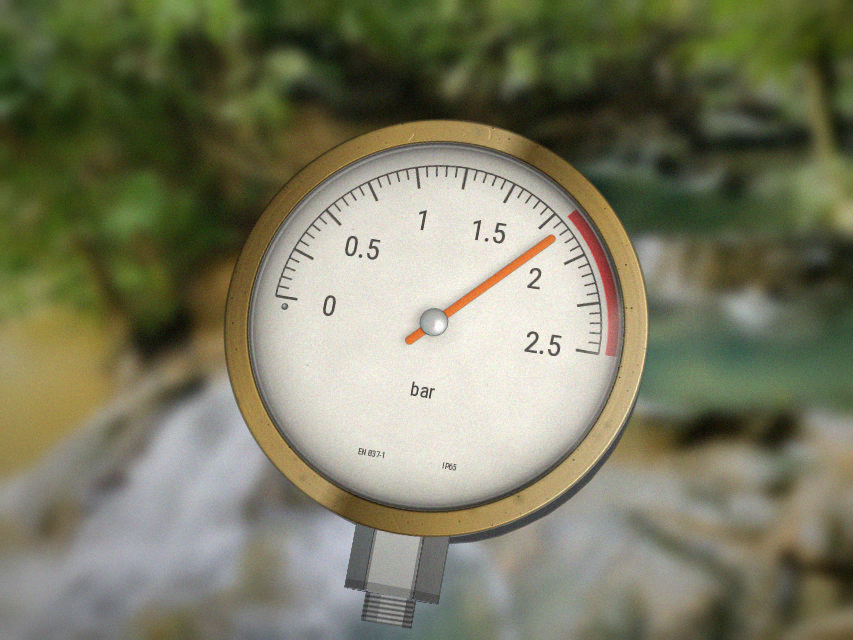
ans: 1.85,bar
